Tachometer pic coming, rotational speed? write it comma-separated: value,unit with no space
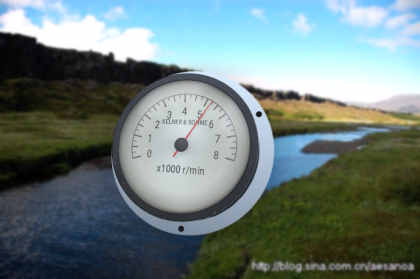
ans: 5250,rpm
